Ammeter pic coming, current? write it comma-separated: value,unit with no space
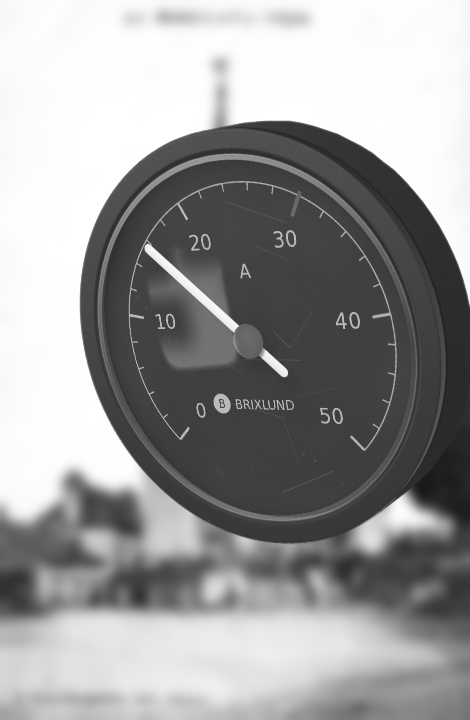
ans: 16,A
